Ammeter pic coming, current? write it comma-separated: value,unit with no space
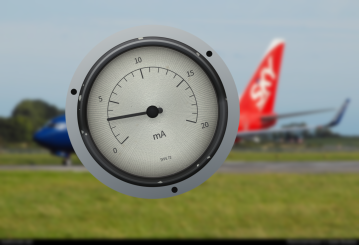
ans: 3,mA
